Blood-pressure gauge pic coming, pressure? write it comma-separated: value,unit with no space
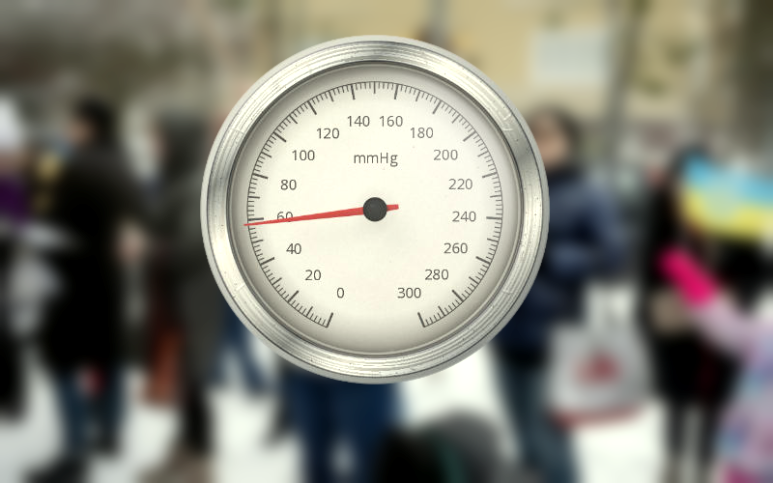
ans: 58,mmHg
